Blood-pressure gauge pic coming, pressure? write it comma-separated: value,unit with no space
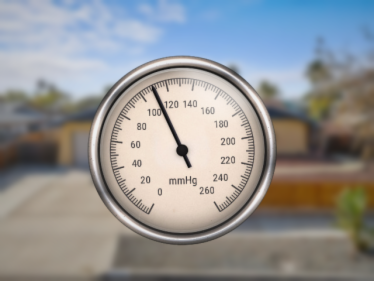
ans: 110,mmHg
